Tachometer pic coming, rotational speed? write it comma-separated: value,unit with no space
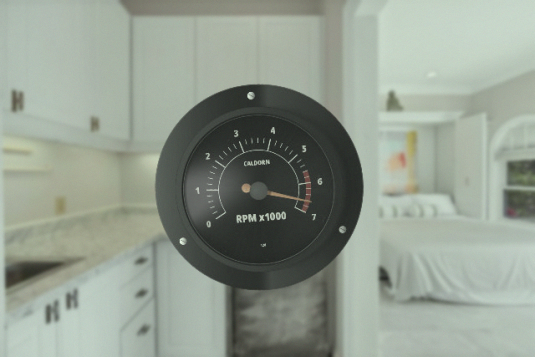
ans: 6600,rpm
